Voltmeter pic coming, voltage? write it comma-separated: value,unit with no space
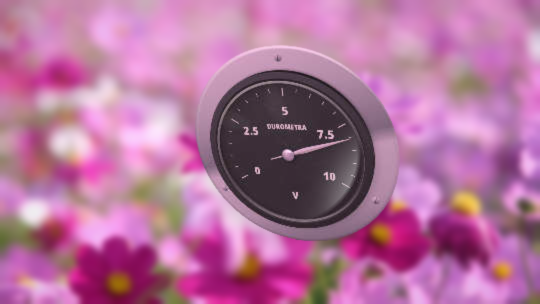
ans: 8,V
